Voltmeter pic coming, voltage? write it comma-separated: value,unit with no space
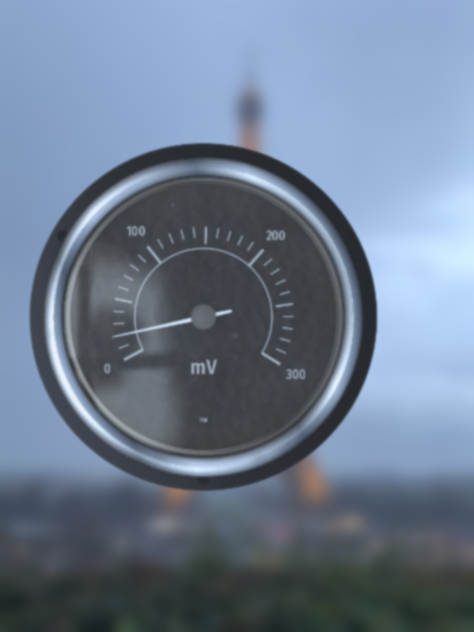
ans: 20,mV
